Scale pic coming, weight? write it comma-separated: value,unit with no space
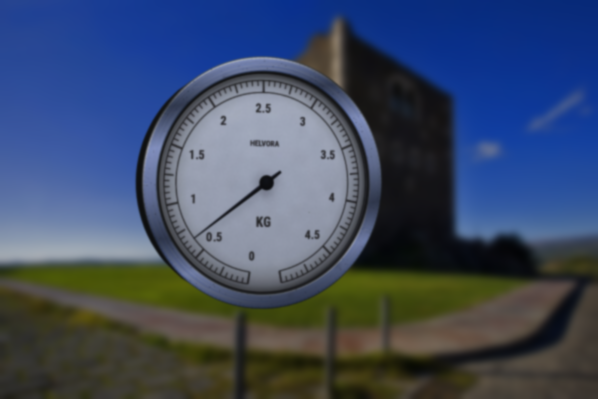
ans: 0.65,kg
